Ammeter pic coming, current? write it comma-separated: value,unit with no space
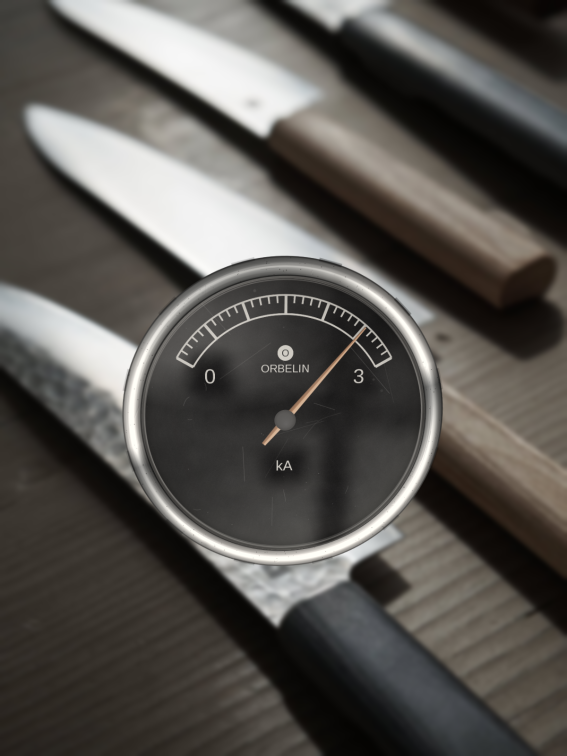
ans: 2.5,kA
